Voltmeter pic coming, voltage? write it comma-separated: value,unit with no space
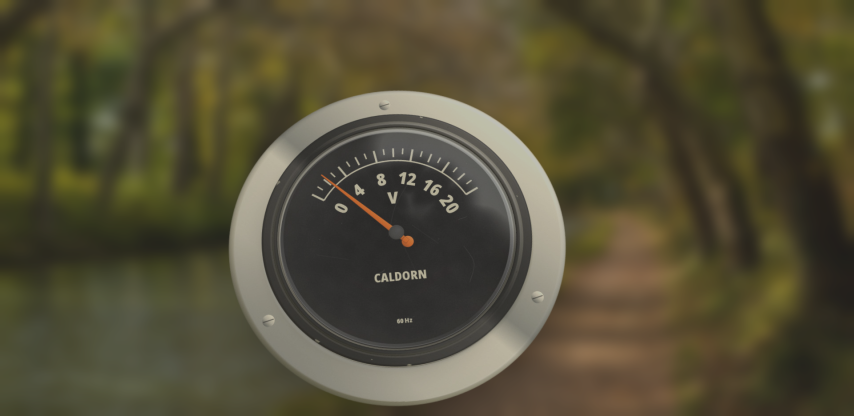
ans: 2,V
